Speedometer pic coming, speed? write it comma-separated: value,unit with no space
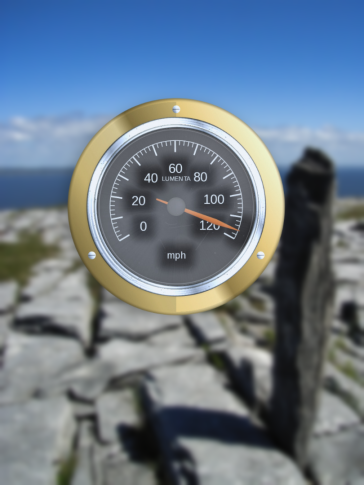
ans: 116,mph
